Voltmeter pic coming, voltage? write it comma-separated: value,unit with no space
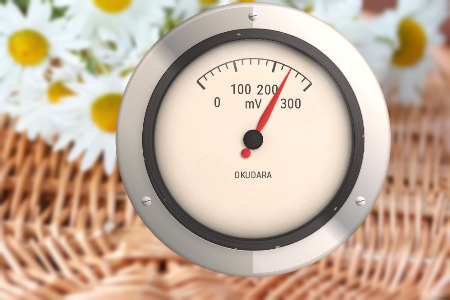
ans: 240,mV
